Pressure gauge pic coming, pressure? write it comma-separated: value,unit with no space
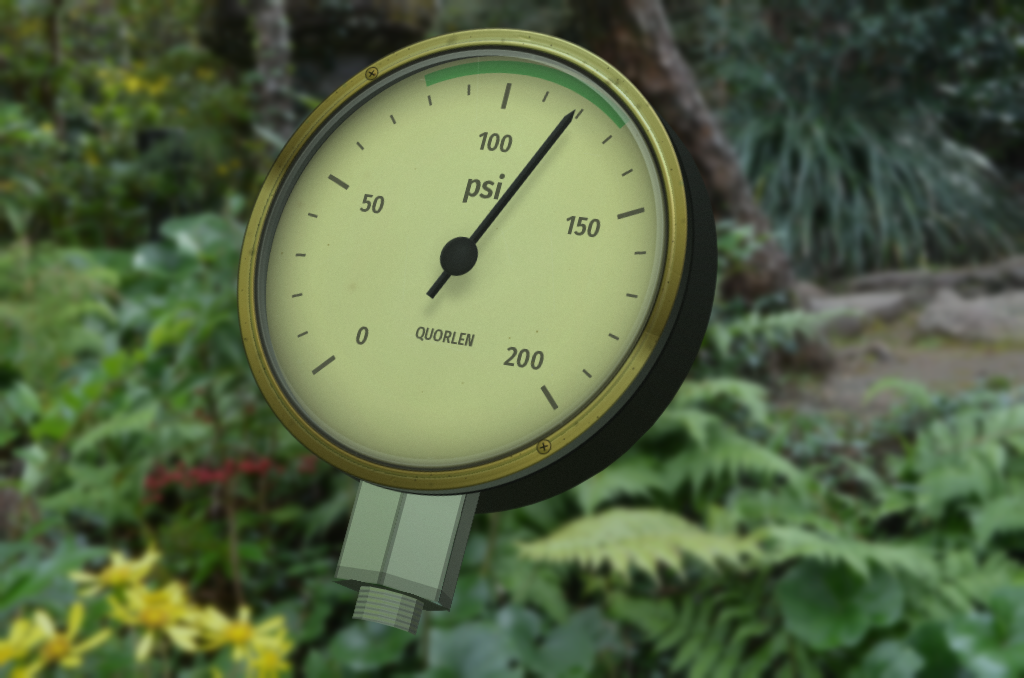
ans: 120,psi
